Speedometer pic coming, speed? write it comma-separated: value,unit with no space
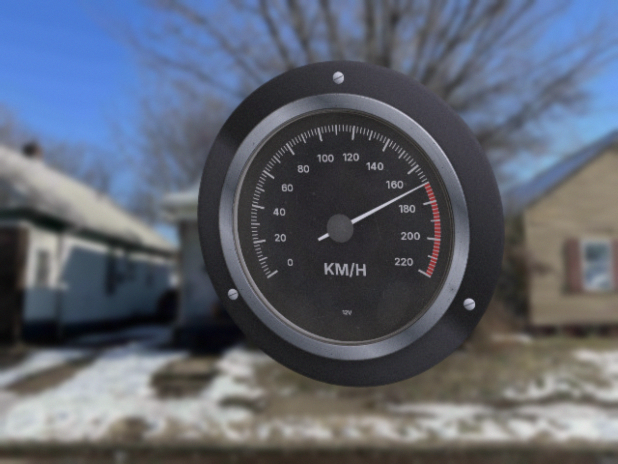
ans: 170,km/h
